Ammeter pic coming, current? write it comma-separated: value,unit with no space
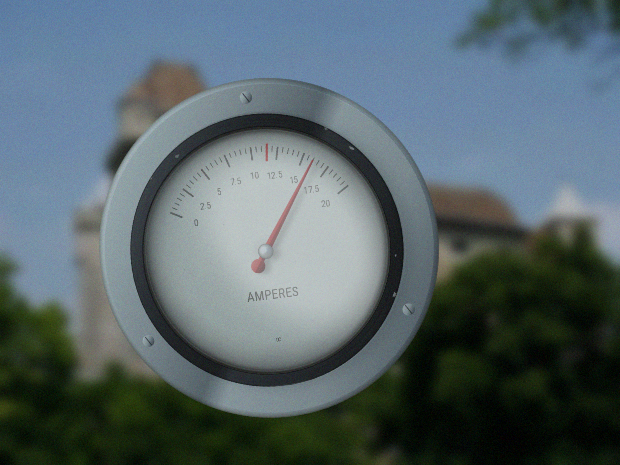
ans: 16,A
